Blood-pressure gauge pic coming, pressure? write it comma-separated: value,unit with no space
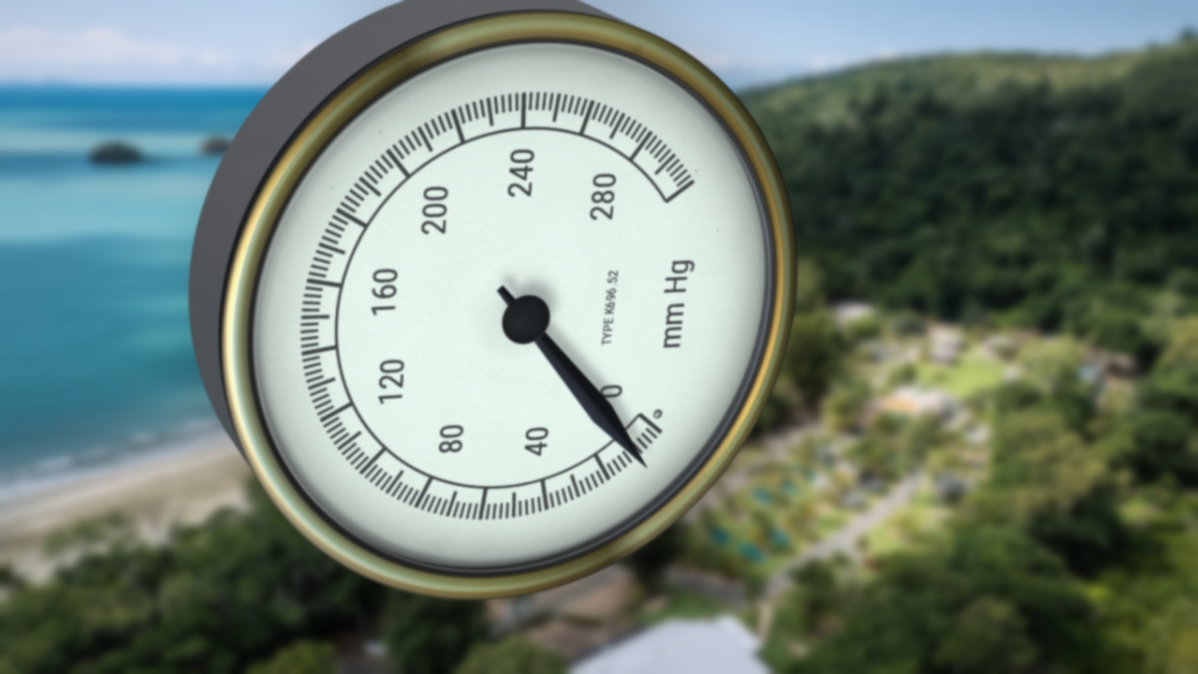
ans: 10,mmHg
